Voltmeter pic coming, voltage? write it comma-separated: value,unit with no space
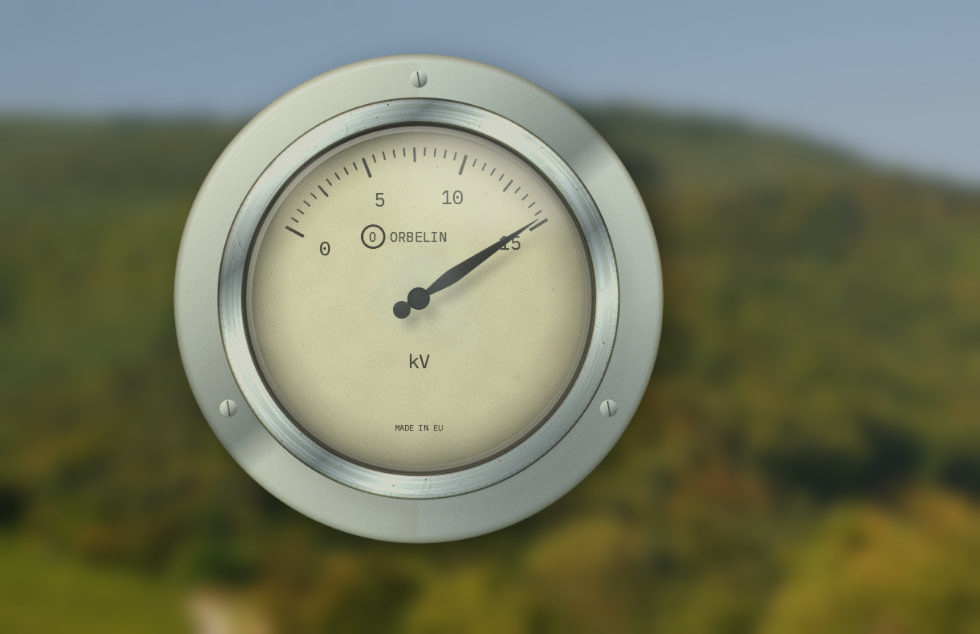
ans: 14.75,kV
